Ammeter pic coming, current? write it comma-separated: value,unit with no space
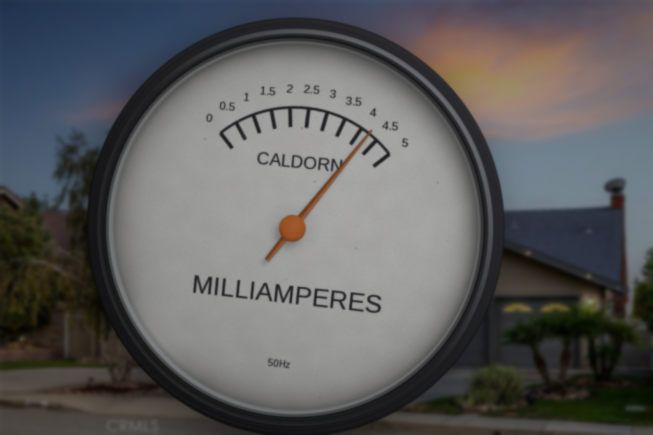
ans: 4.25,mA
